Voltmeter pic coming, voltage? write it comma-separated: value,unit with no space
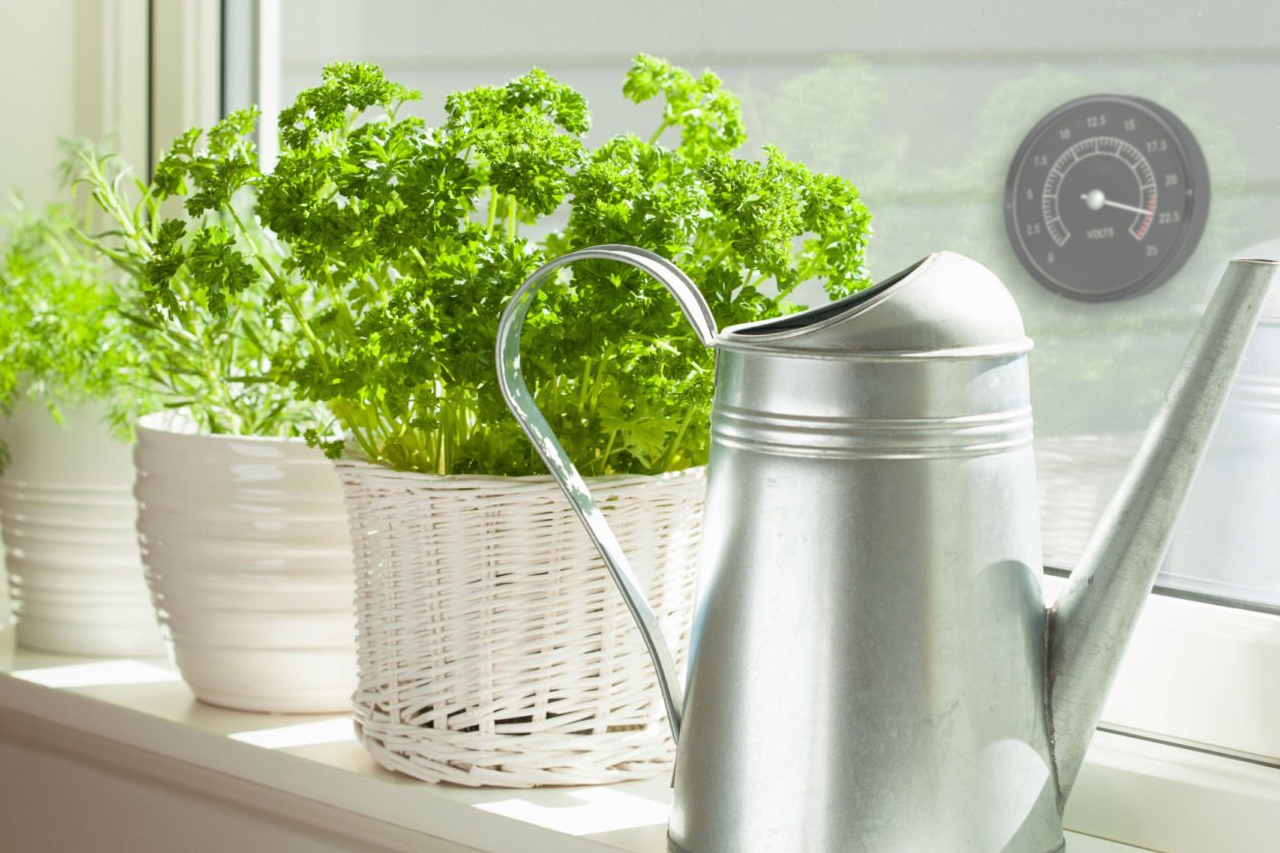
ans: 22.5,V
